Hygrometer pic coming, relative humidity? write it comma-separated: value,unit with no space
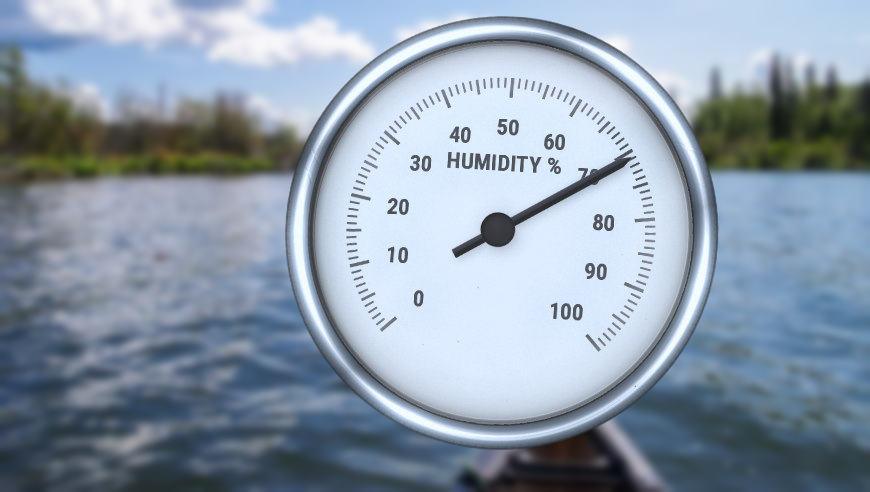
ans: 71,%
